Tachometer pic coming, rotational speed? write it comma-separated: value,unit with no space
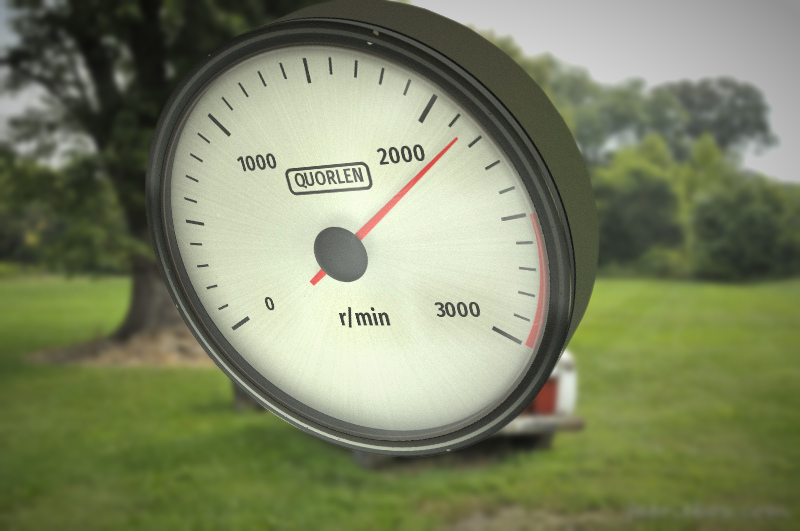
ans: 2150,rpm
